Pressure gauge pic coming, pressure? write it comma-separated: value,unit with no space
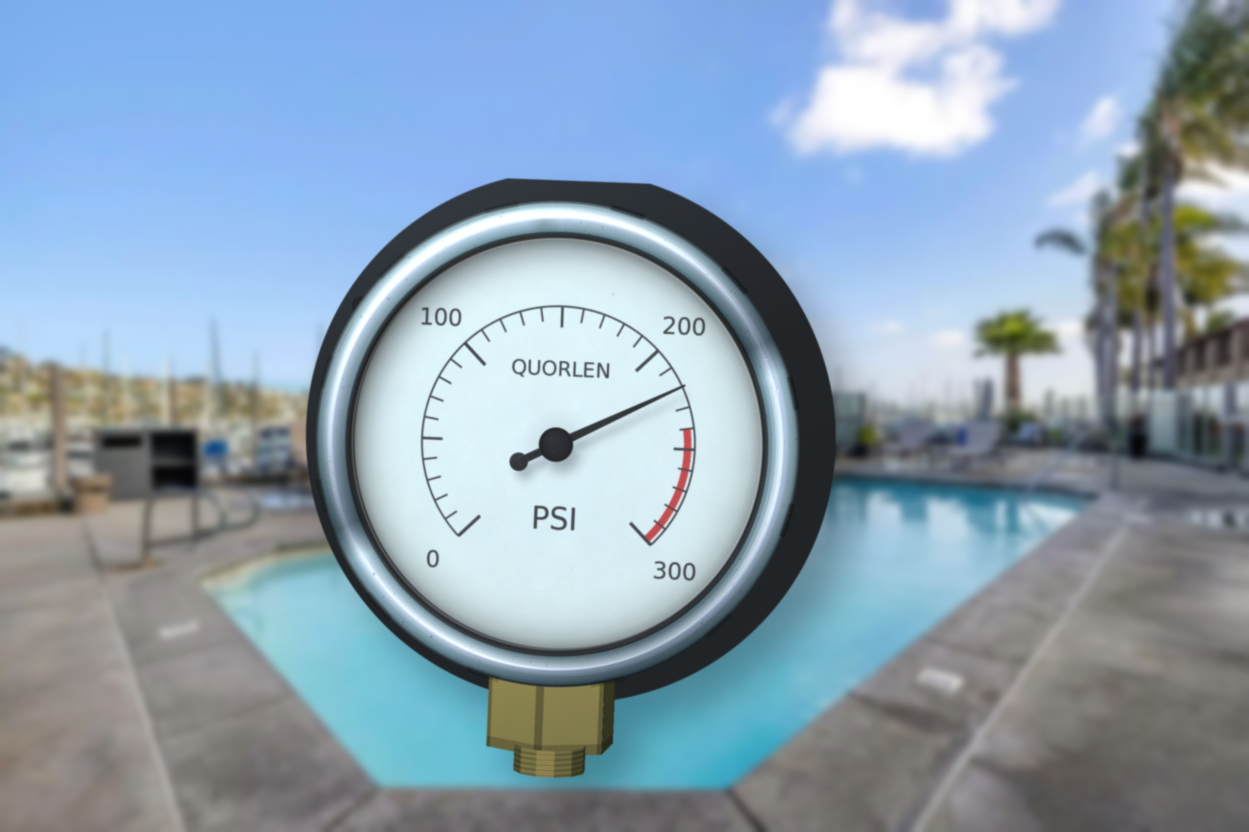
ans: 220,psi
